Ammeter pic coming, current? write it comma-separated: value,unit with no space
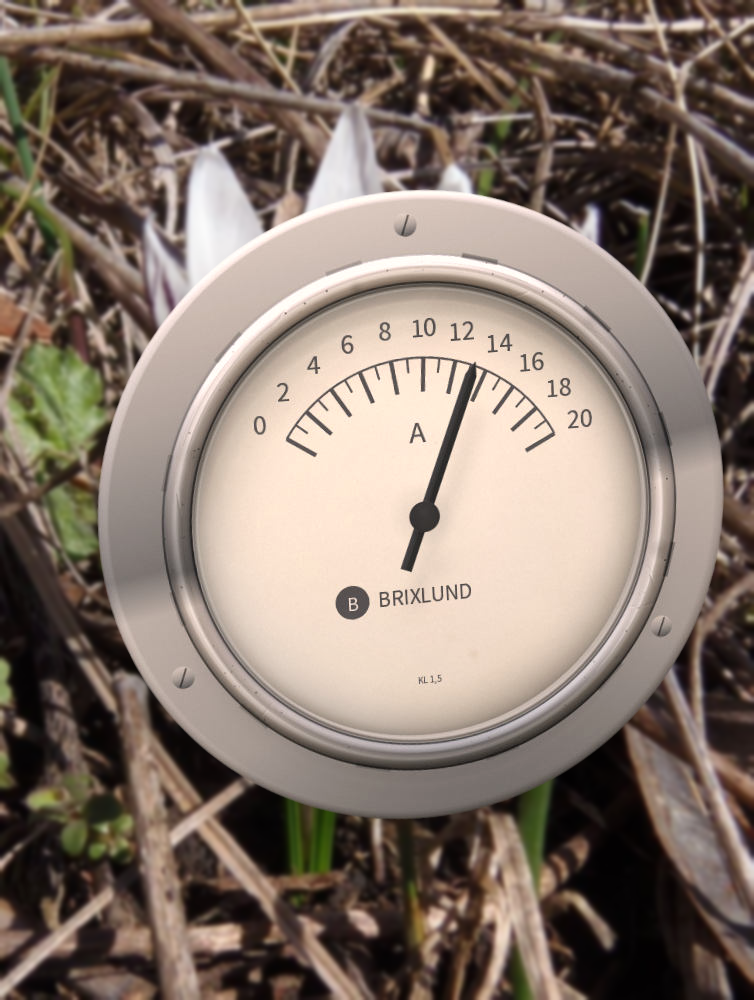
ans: 13,A
